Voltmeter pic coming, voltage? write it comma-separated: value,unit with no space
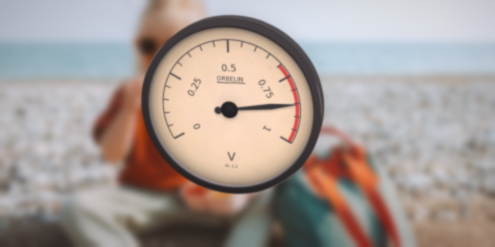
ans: 0.85,V
